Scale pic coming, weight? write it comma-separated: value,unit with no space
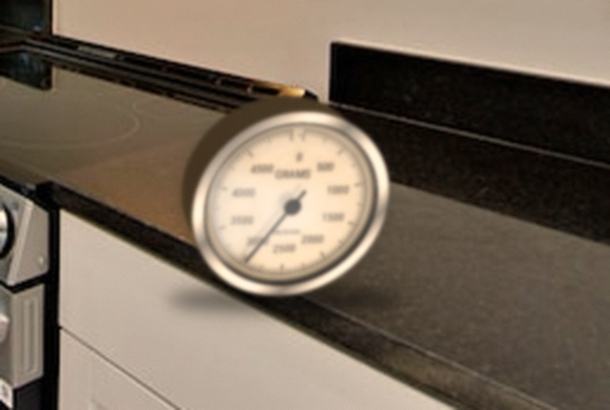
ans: 3000,g
